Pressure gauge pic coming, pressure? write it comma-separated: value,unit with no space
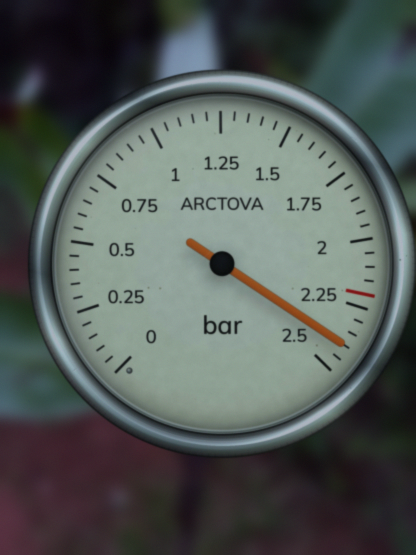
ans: 2.4,bar
